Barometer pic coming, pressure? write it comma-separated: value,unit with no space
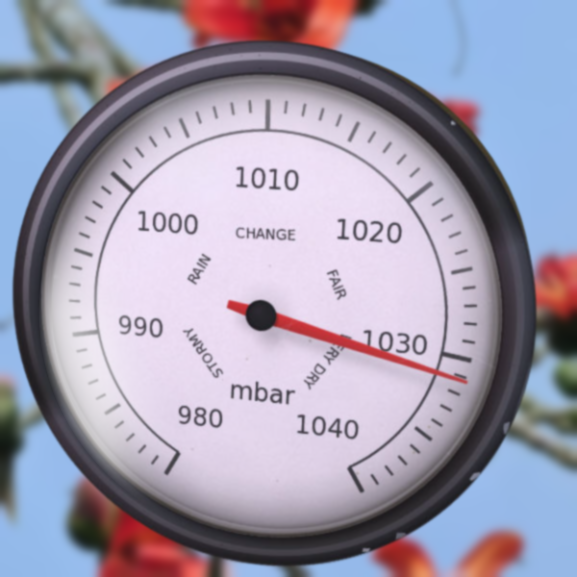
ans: 1031,mbar
